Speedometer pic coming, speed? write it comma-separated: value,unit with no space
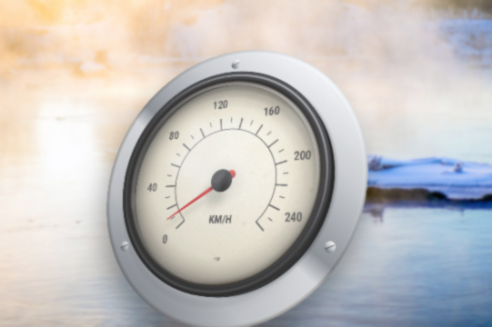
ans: 10,km/h
